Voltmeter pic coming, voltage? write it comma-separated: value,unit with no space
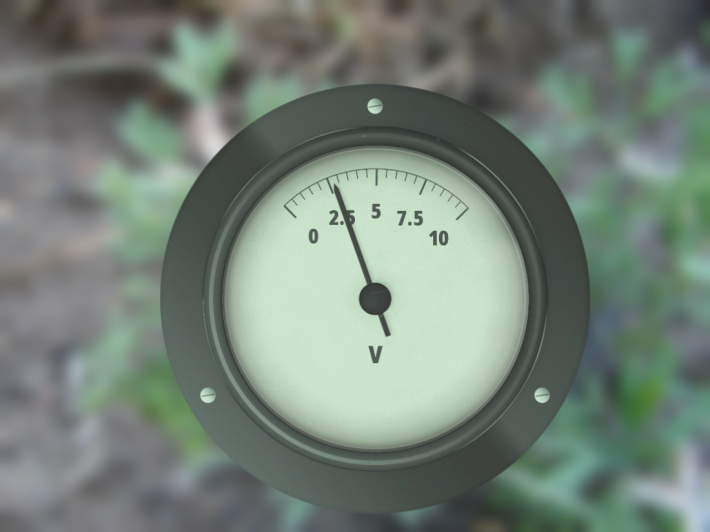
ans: 2.75,V
